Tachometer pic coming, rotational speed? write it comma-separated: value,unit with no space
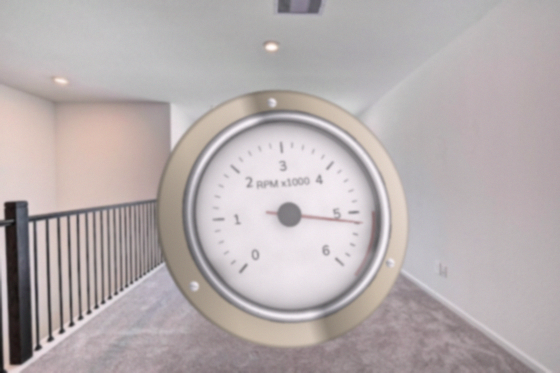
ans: 5200,rpm
